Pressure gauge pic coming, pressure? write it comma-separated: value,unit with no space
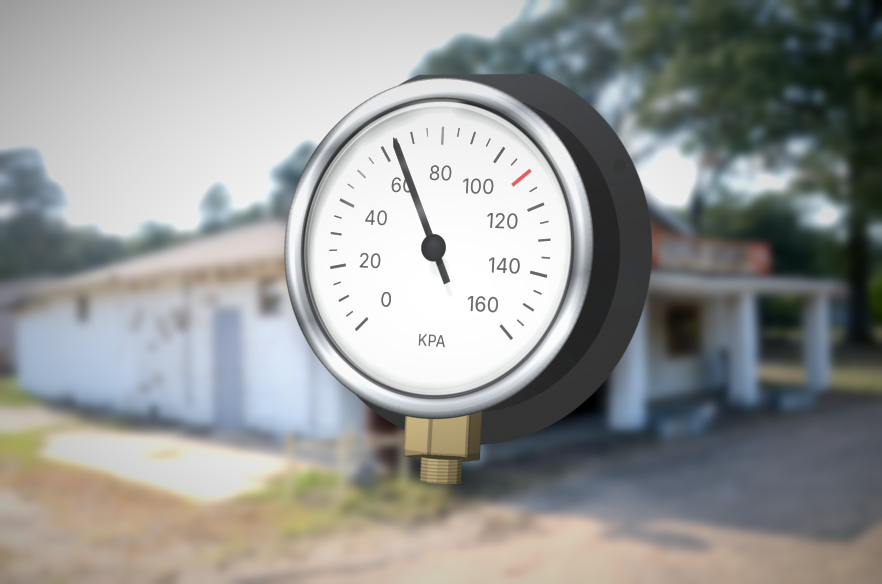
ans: 65,kPa
